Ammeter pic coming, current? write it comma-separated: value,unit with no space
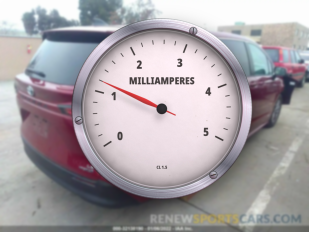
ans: 1.2,mA
